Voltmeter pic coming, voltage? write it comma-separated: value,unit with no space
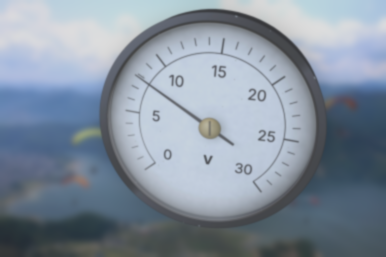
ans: 8,V
